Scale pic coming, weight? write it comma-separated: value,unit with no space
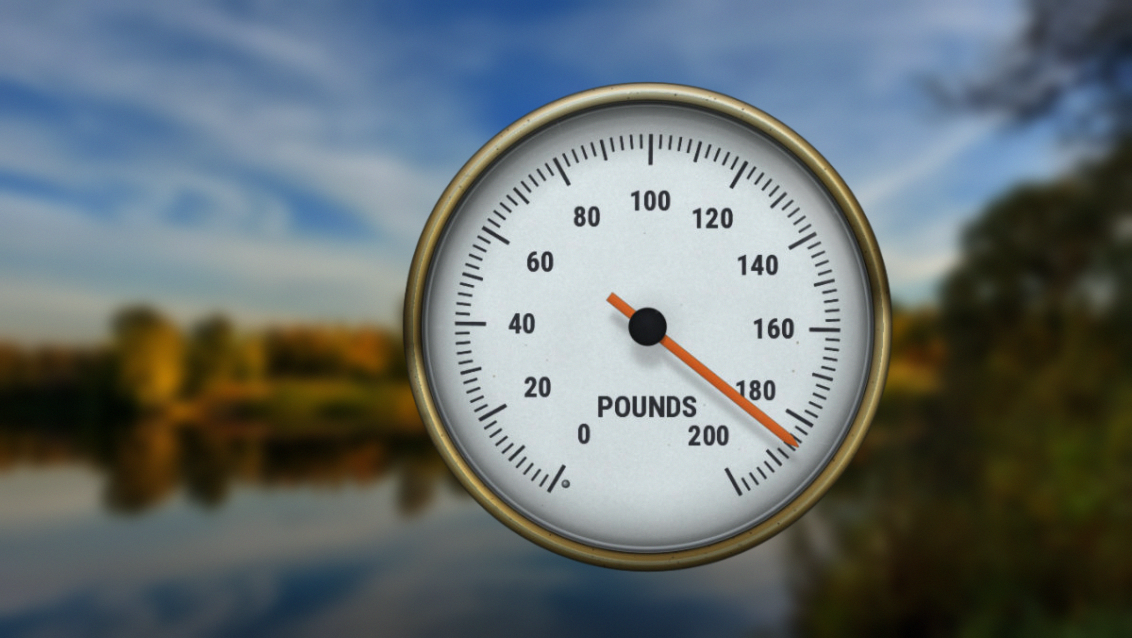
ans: 185,lb
